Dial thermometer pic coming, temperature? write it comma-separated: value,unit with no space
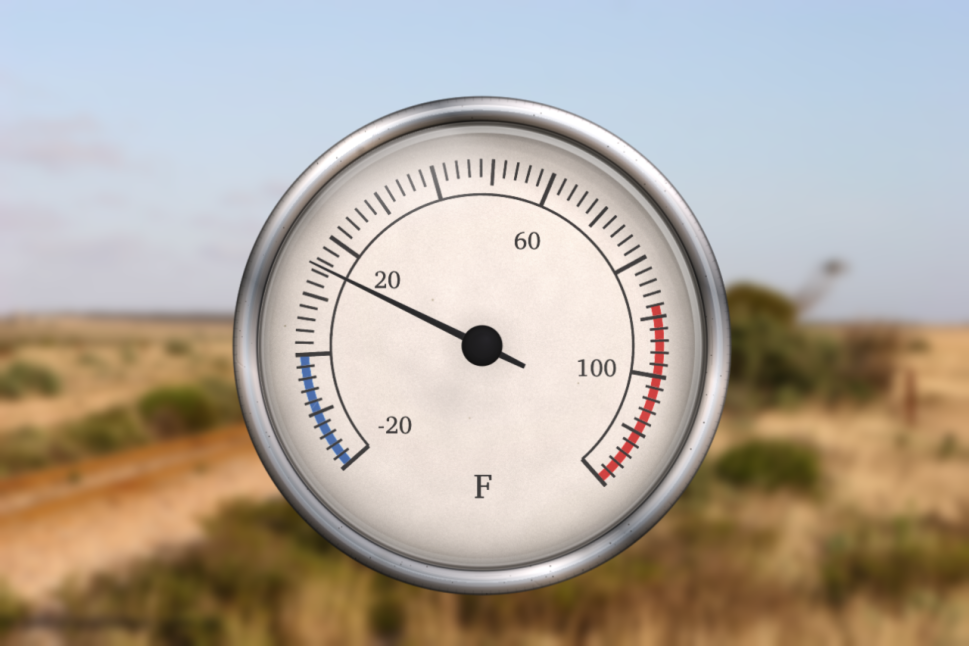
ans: 15,°F
